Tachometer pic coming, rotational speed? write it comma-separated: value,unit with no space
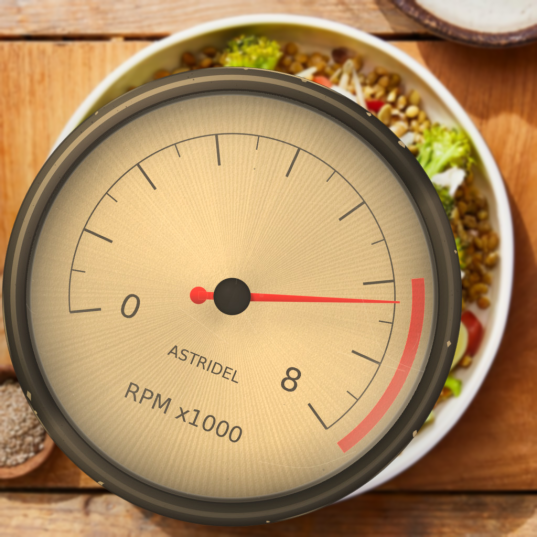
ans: 6250,rpm
